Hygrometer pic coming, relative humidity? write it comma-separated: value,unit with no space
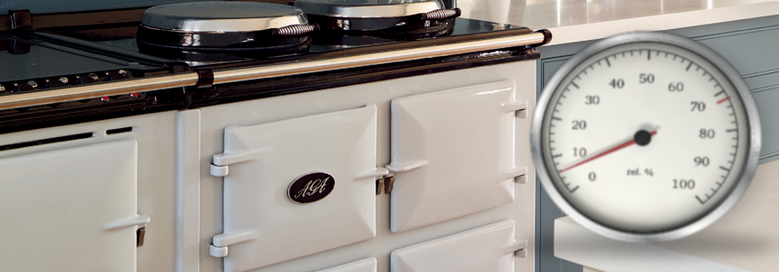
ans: 6,%
